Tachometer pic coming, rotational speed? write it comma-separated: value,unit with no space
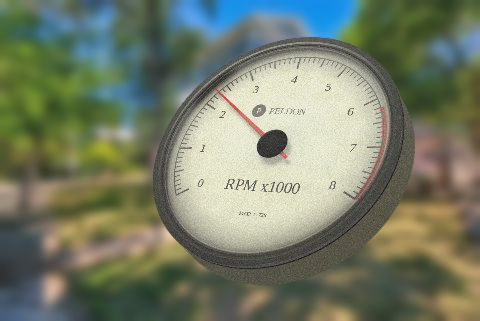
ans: 2300,rpm
